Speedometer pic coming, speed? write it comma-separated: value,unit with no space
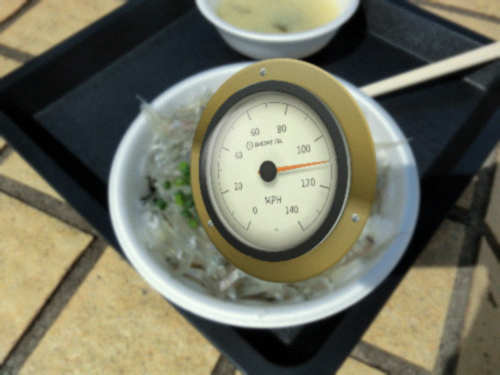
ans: 110,mph
